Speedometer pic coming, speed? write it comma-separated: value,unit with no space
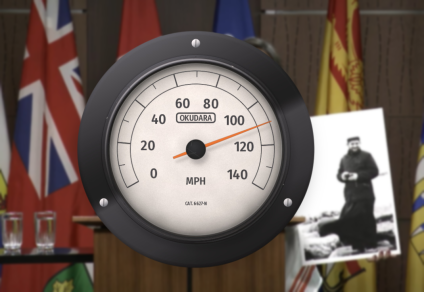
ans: 110,mph
